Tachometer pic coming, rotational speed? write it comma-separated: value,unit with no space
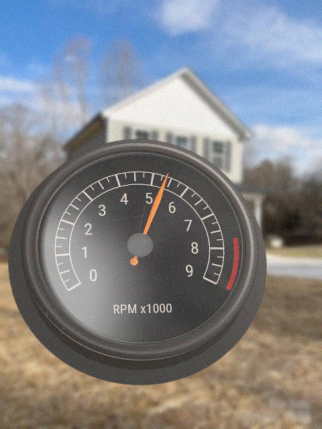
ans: 5375,rpm
